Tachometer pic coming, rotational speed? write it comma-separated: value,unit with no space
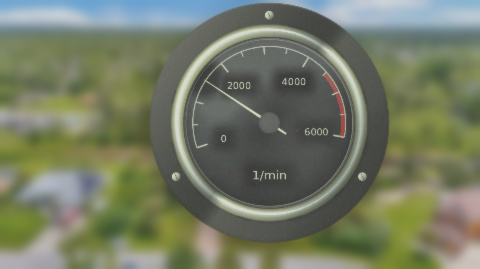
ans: 1500,rpm
